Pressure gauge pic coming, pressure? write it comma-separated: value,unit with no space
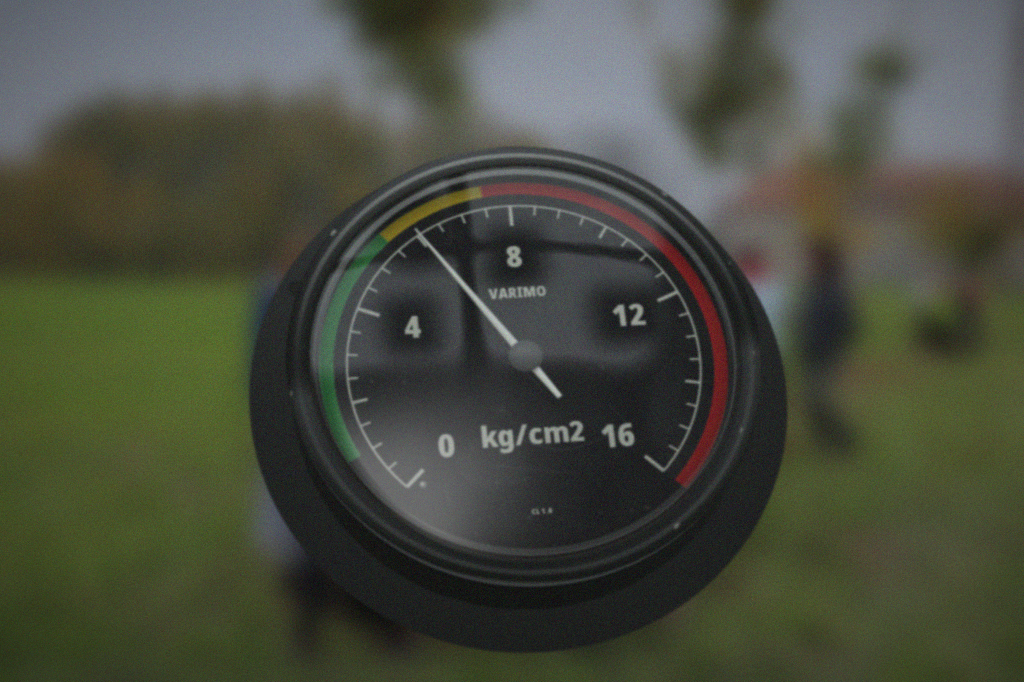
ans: 6,kg/cm²
